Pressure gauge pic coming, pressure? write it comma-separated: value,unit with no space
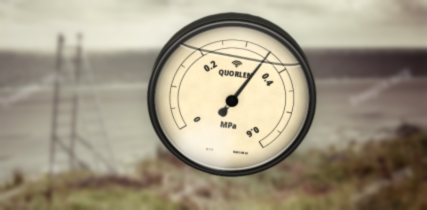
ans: 0.35,MPa
